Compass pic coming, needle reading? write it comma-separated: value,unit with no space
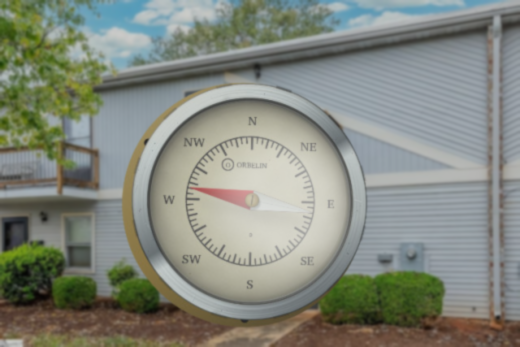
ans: 280,°
